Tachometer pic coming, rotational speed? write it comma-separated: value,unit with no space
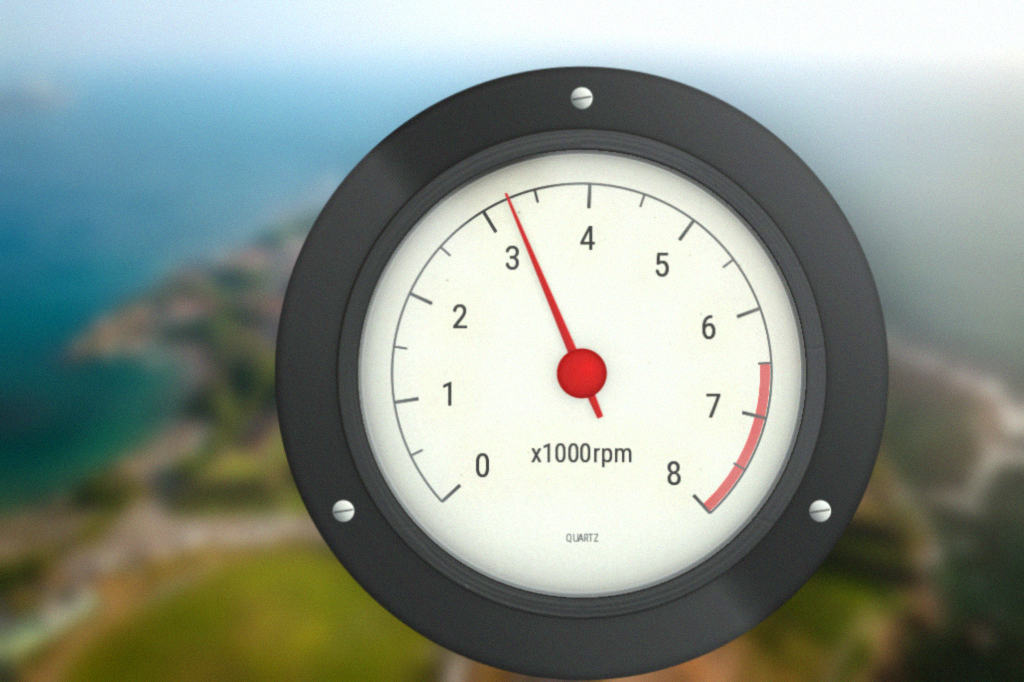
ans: 3250,rpm
